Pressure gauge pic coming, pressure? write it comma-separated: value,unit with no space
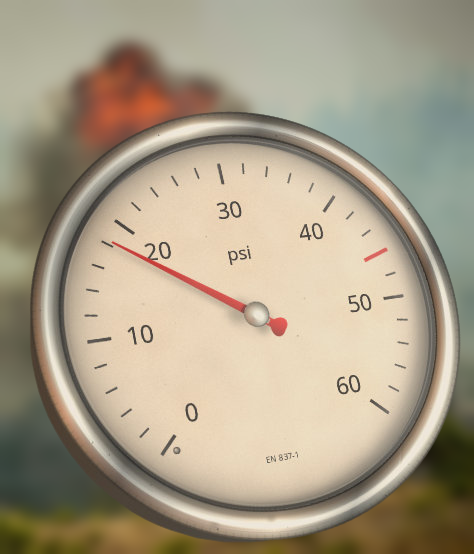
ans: 18,psi
